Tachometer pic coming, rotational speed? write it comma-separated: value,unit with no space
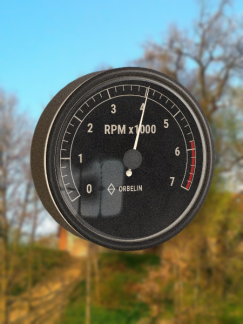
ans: 4000,rpm
